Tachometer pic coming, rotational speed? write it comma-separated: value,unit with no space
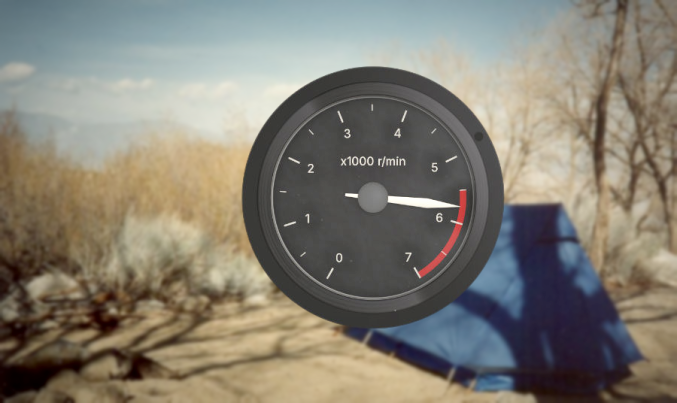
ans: 5750,rpm
